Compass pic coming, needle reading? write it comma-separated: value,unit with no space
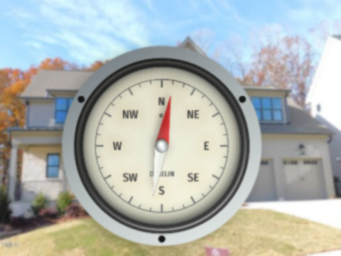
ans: 10,°
